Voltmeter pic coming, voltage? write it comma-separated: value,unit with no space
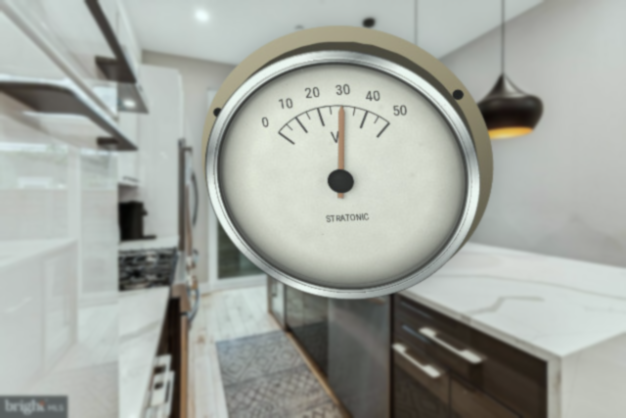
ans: 30,V
